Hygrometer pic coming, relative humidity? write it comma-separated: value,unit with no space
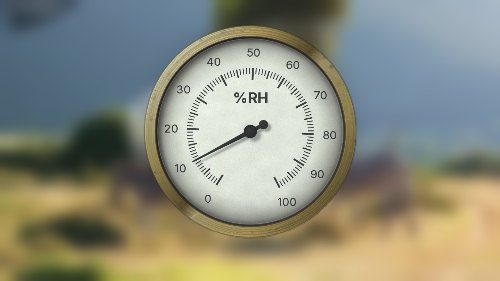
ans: 10,%
